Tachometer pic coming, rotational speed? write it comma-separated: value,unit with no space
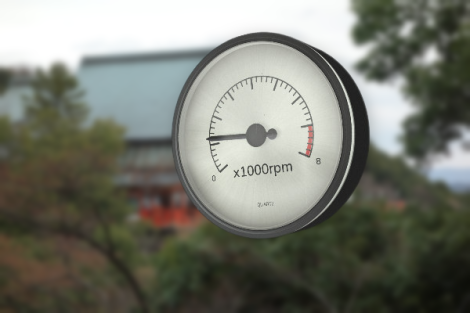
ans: 1200,rpm
